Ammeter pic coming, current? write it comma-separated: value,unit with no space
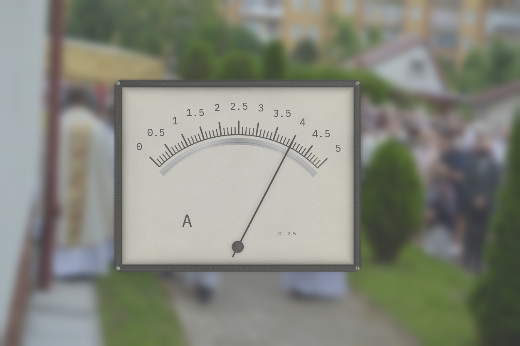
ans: 4,A
